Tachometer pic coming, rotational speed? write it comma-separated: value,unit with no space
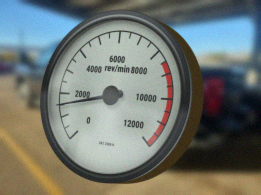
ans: 1500,rpm
